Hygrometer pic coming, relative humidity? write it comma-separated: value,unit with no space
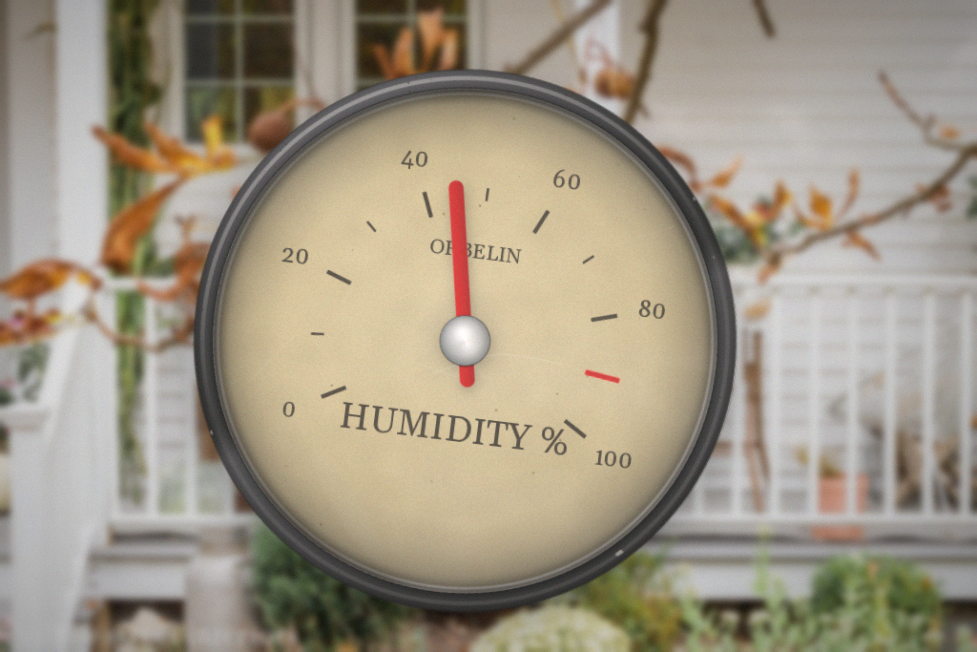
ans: 45,%
